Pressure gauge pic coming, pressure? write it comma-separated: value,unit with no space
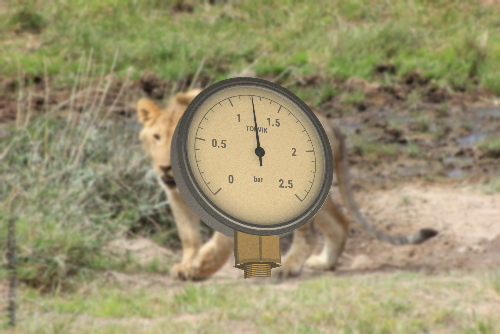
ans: 1.2,bar
